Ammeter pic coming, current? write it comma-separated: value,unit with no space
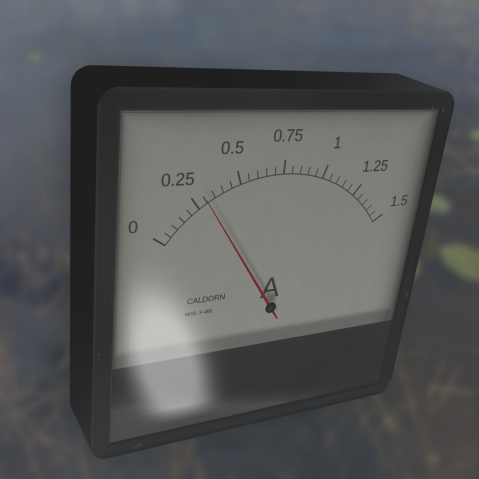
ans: 0.3,A
